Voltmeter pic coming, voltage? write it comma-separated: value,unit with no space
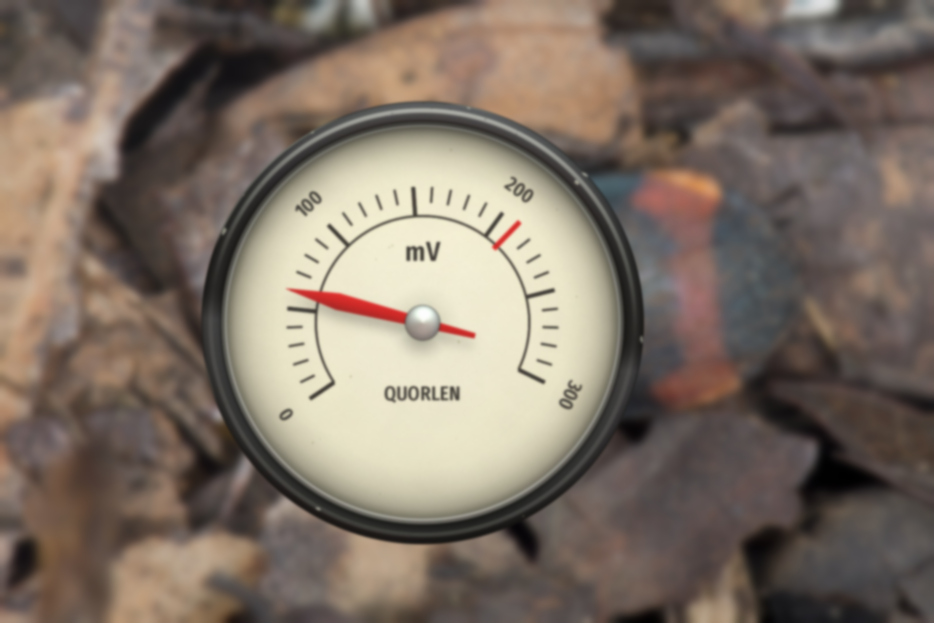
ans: 60,mV
